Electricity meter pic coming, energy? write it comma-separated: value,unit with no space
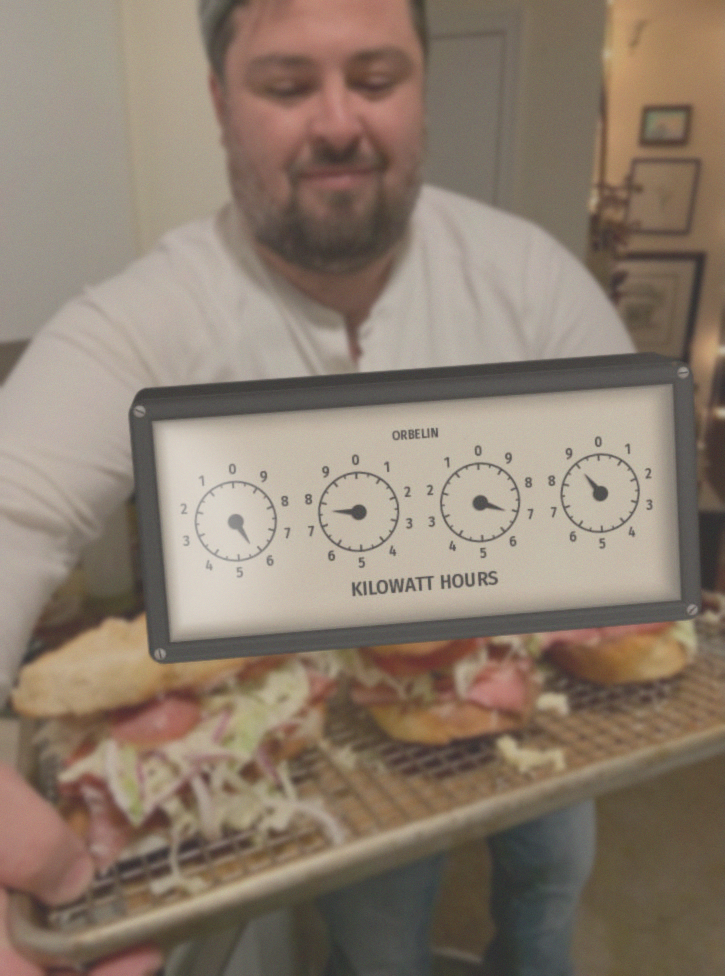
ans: 5769,kWh
